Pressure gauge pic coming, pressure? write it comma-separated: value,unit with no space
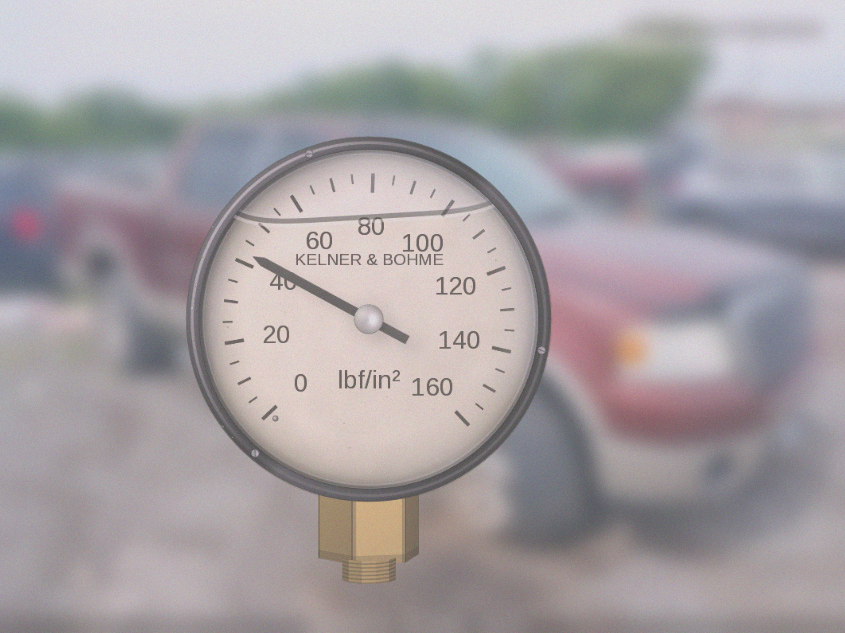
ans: 42.5,psi
